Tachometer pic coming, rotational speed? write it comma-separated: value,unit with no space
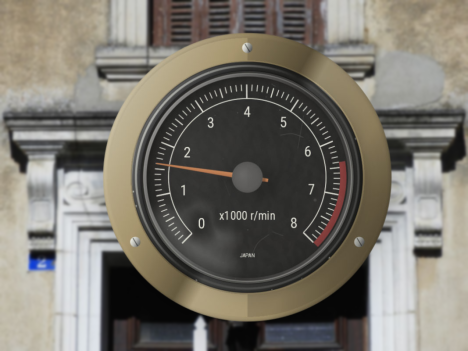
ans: 1600,rpm
